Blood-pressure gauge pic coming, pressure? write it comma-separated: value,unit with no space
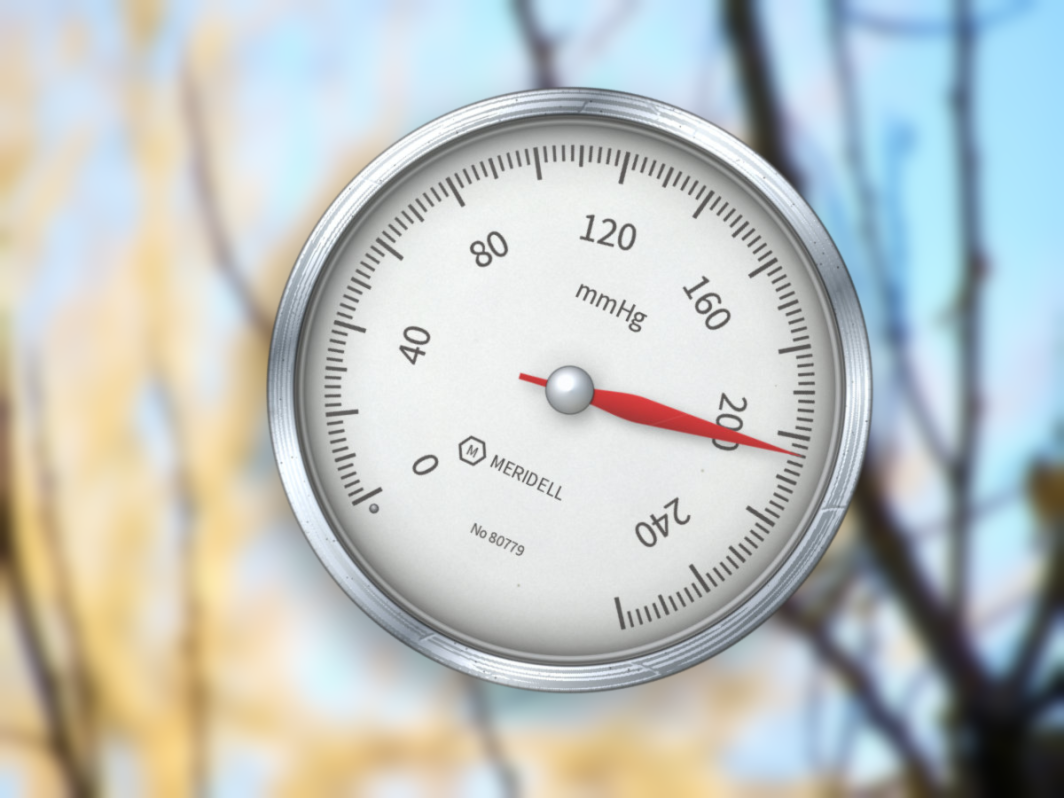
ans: 204,mmHg
